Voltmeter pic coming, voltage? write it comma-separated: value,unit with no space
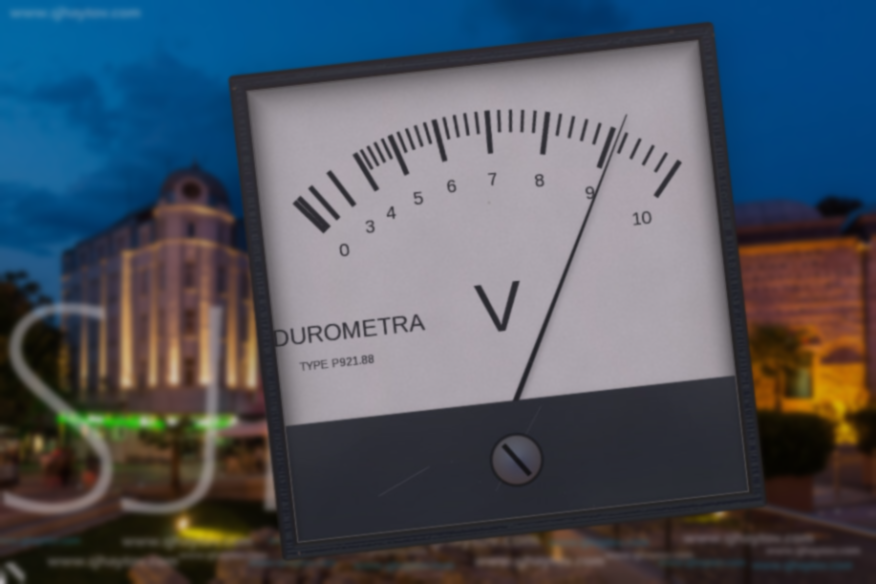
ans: 9.1,V
